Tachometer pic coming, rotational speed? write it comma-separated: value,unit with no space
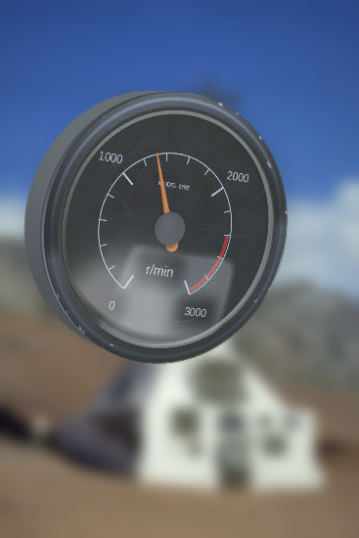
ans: 1300,rpm
